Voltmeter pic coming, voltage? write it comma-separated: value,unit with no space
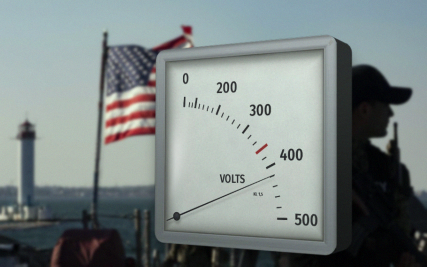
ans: 420,V
